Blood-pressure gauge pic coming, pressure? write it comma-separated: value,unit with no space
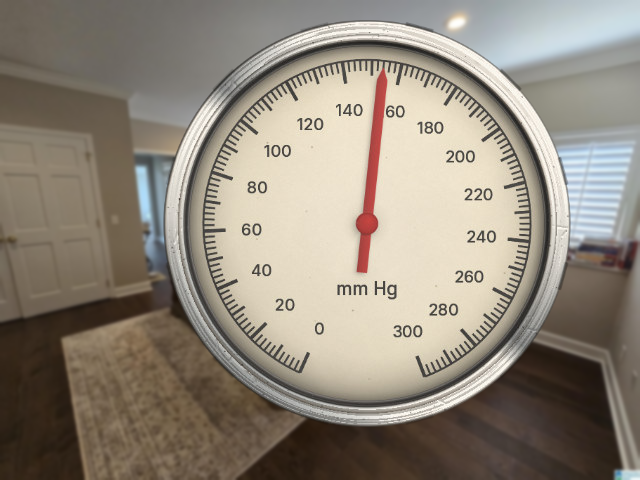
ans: 154,mmHg
